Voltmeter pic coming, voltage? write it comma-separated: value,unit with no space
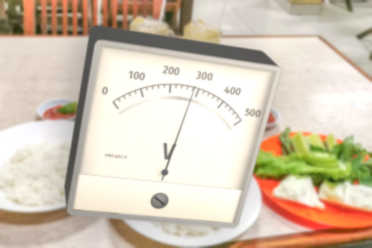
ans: 280,V
